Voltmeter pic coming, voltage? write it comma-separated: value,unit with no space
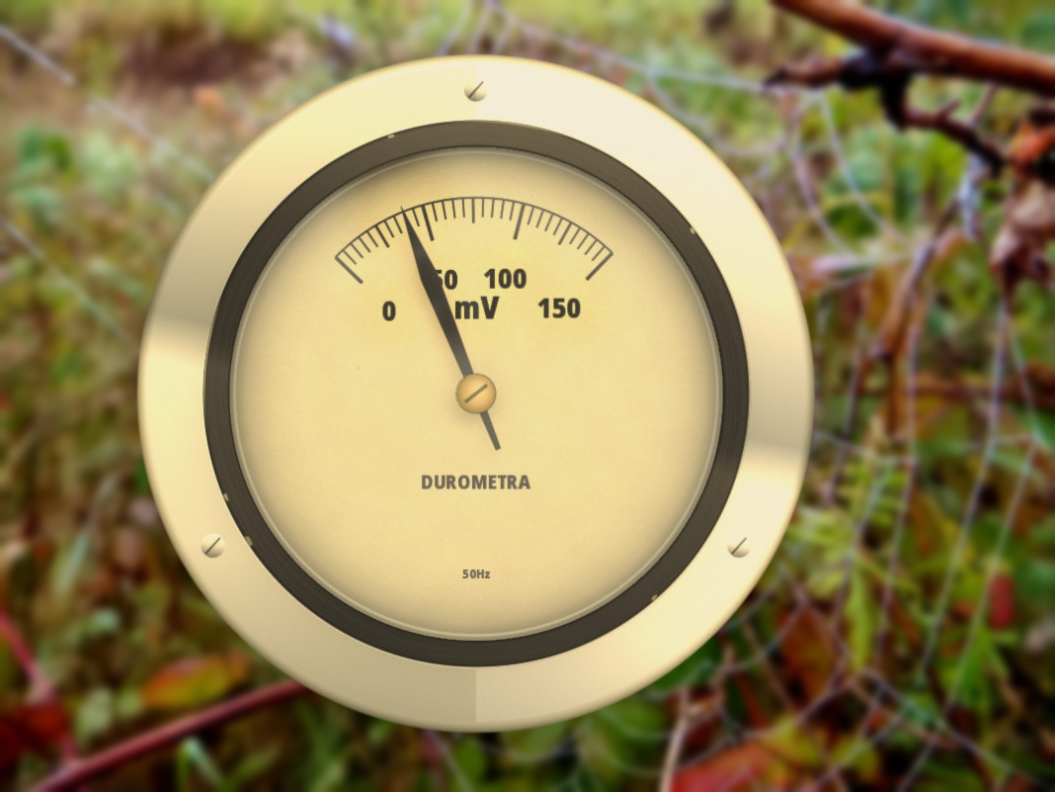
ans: 40,mV
